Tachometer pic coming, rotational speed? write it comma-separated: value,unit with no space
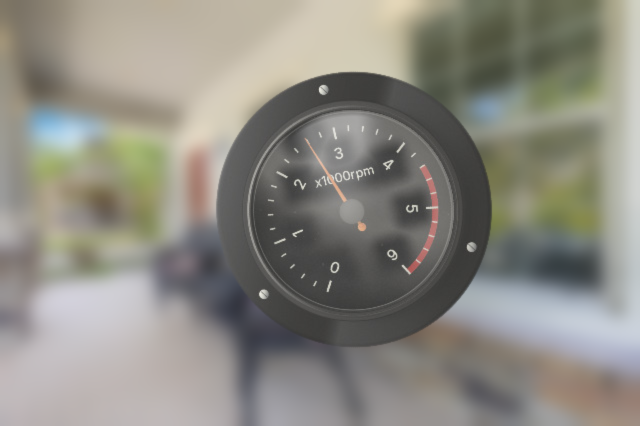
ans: 2600,rpm
